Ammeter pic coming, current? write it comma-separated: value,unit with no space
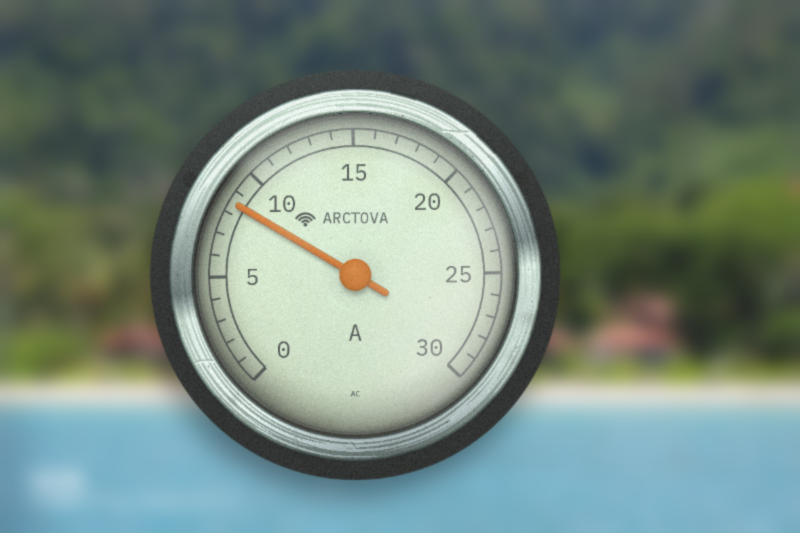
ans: 8.5,A
